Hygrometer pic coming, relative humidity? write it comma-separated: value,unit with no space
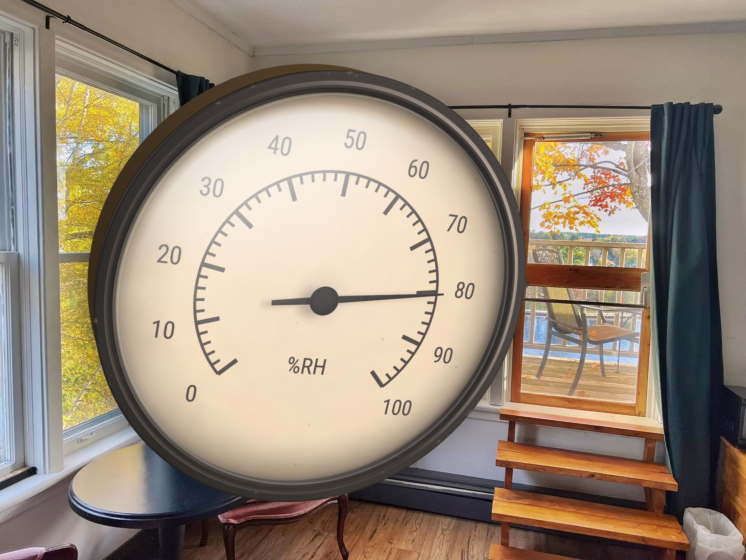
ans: 80,%
